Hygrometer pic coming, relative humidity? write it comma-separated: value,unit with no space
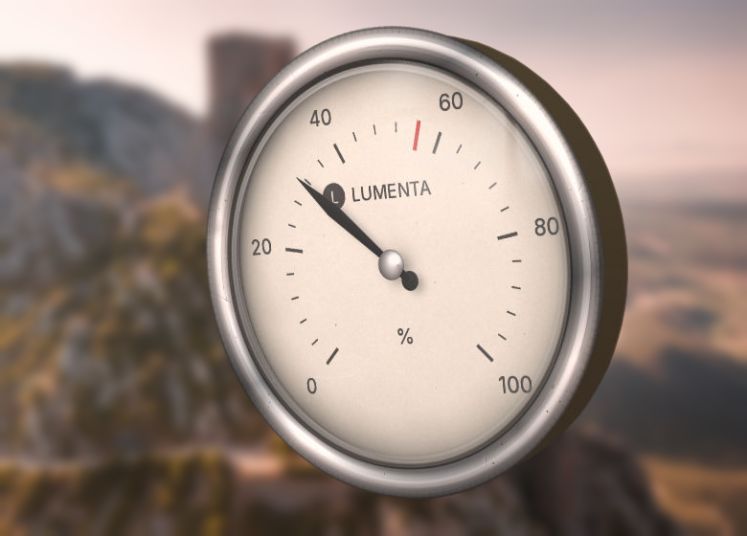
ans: 32,%
